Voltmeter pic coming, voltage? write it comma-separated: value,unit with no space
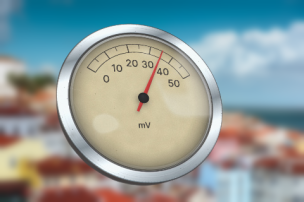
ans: 35,mV
